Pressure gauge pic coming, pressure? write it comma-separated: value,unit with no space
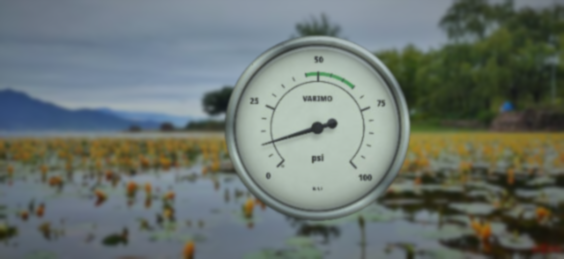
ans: 10,psi
